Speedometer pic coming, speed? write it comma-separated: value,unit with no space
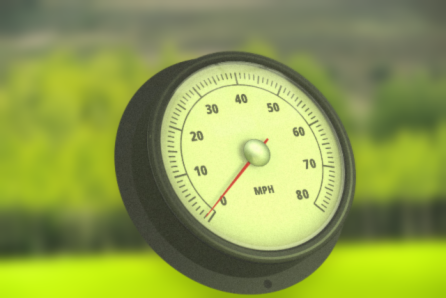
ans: 1,mph
